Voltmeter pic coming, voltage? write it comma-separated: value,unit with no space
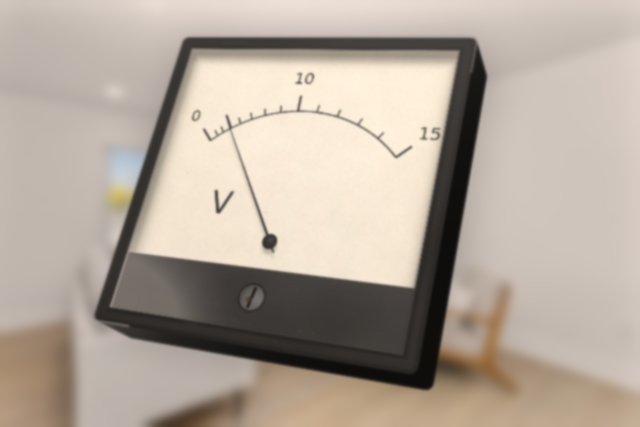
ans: 5,V
